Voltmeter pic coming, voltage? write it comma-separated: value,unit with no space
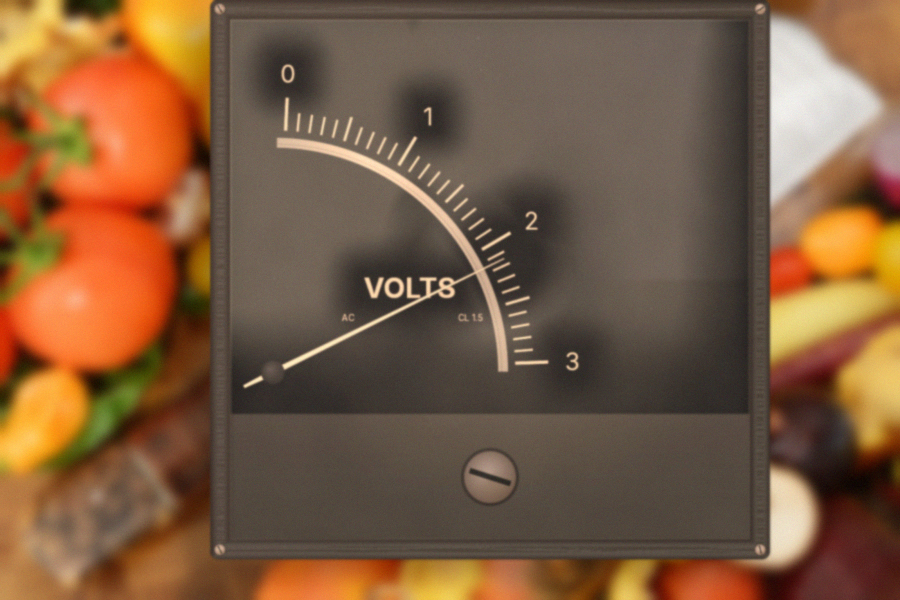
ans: 2.15,V
